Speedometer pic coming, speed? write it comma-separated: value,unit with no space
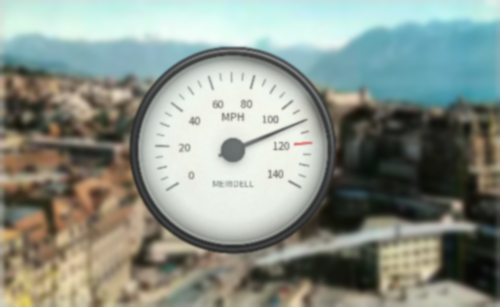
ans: 110,mph
